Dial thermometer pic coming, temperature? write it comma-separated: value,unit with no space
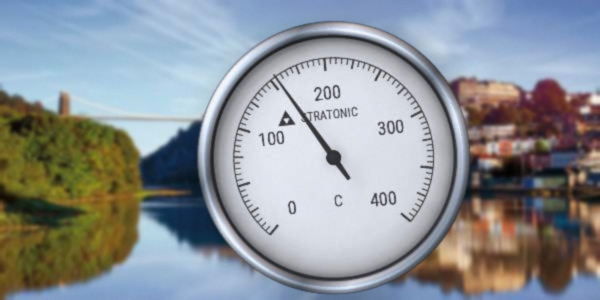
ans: 155,°C
